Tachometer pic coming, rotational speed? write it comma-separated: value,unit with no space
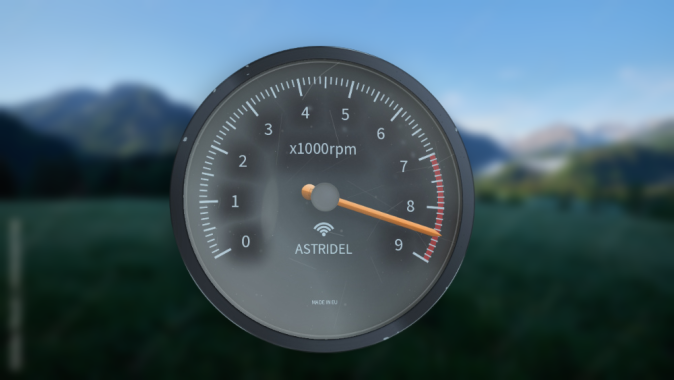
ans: 8500,rpm
